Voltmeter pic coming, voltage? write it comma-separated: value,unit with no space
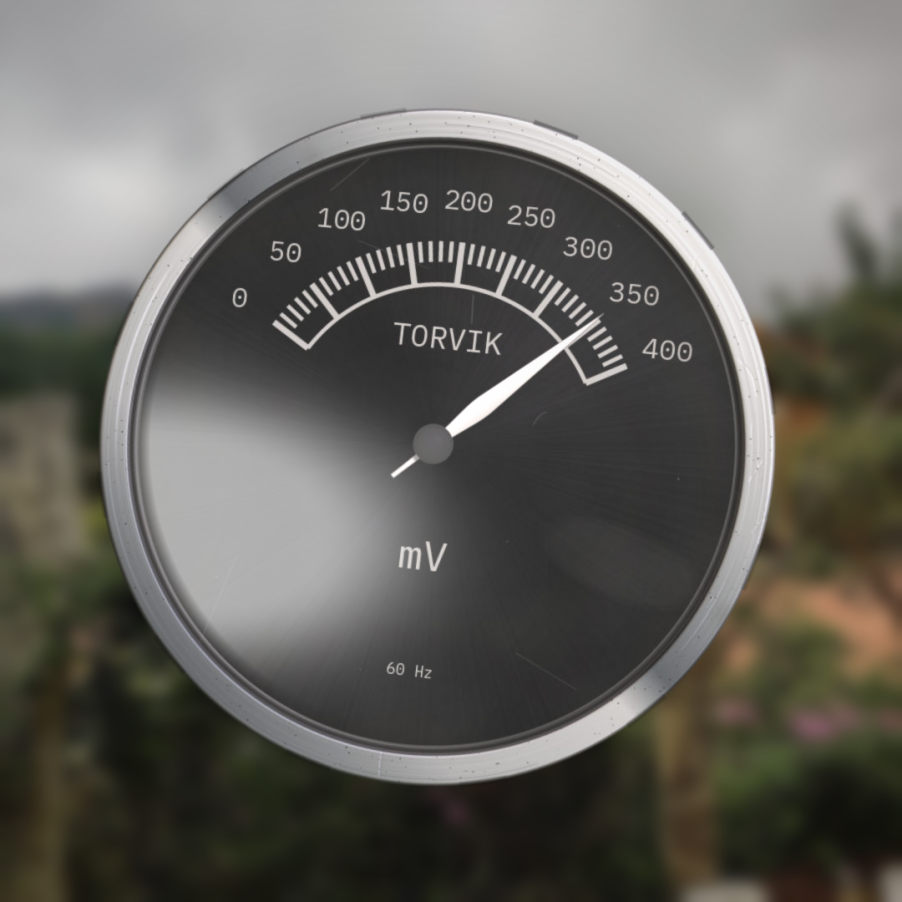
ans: 350,mV
